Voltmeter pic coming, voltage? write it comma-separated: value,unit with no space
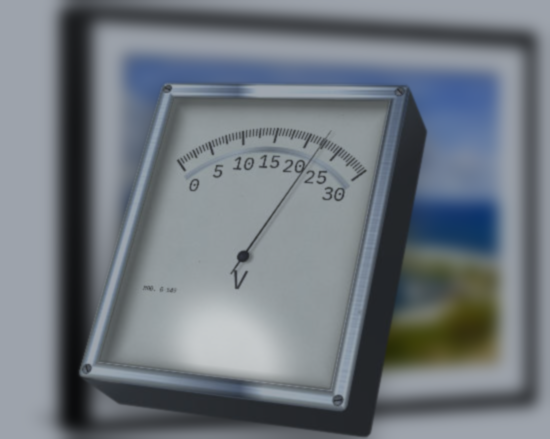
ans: 22.5,V
